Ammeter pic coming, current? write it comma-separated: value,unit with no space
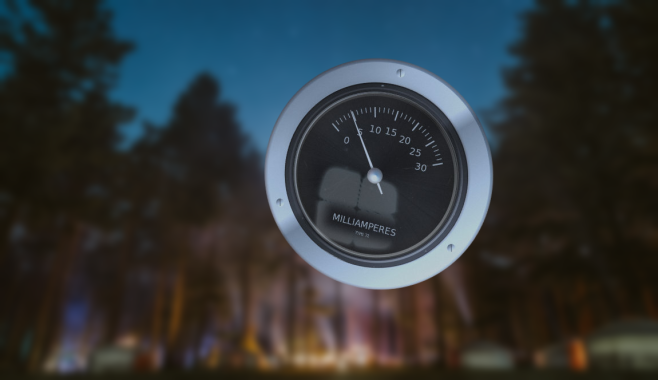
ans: 5,mA
